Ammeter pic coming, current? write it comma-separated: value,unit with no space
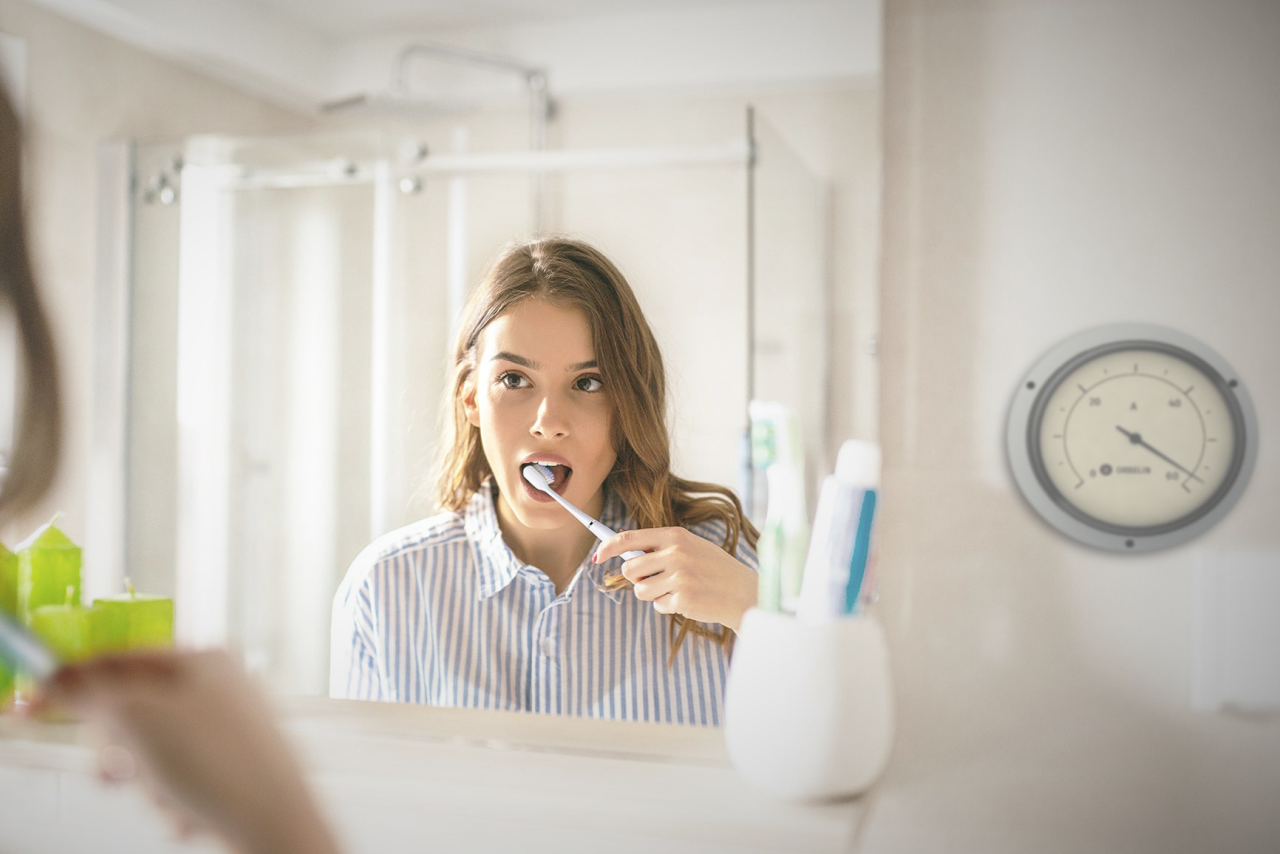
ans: 57.5,A
